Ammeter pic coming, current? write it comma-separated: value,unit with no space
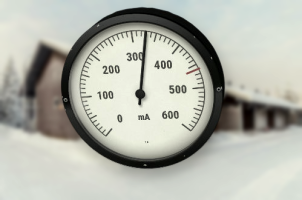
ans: 330,mA
